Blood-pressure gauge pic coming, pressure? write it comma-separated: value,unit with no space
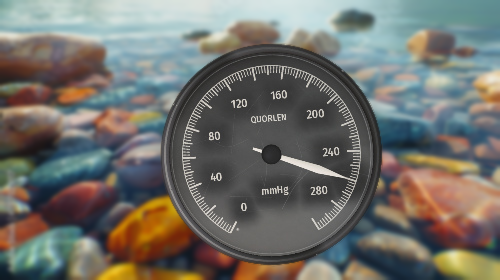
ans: 260,mmHg
